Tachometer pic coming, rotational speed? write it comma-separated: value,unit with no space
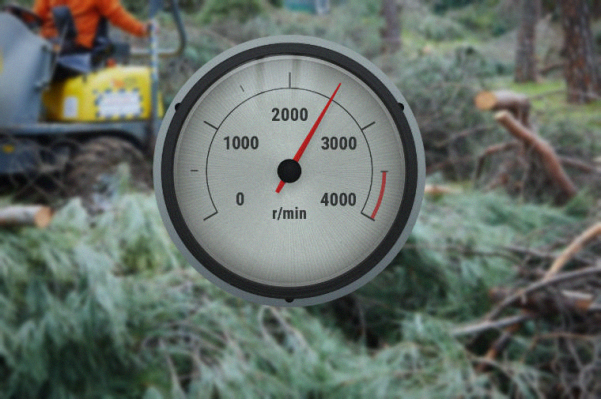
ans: 2500,rpm
